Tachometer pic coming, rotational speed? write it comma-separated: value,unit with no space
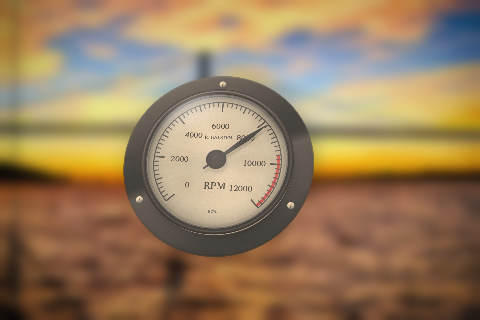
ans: 8200,rpm
